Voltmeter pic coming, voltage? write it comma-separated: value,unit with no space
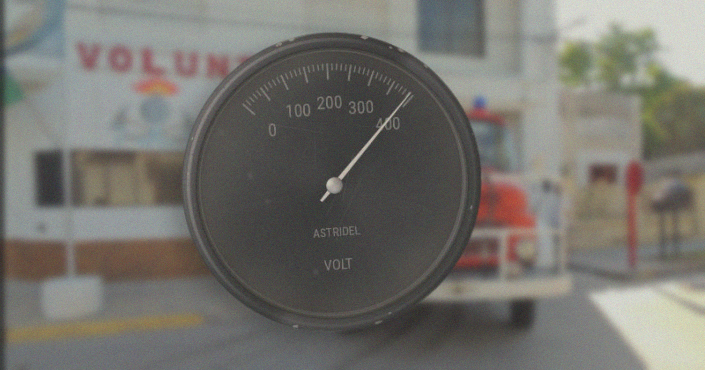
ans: 390,V
